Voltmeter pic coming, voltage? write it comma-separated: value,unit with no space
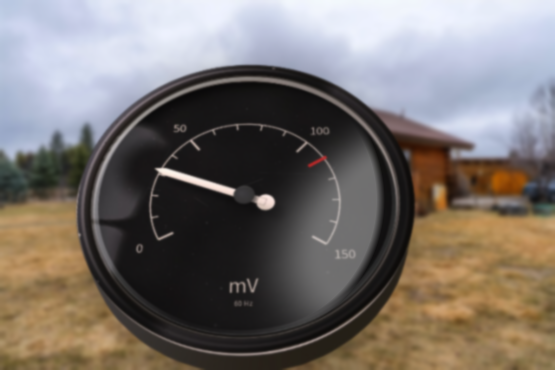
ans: 30,mV
